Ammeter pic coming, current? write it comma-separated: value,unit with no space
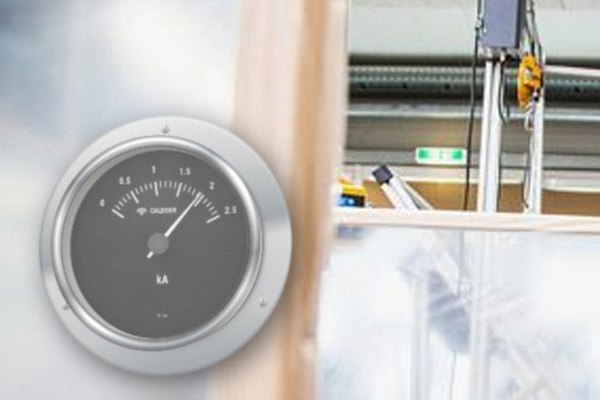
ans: 2,kA
